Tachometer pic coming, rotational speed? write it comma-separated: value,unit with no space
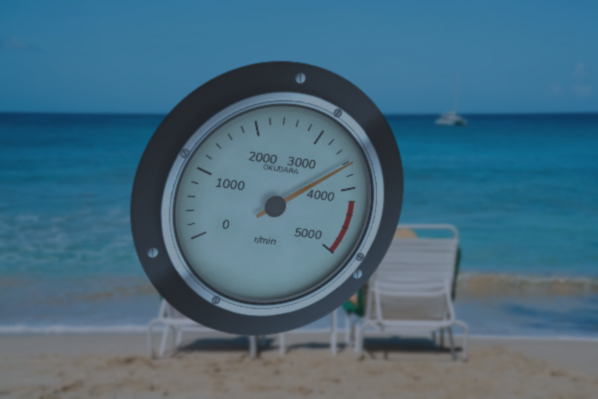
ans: 3600,rpm
